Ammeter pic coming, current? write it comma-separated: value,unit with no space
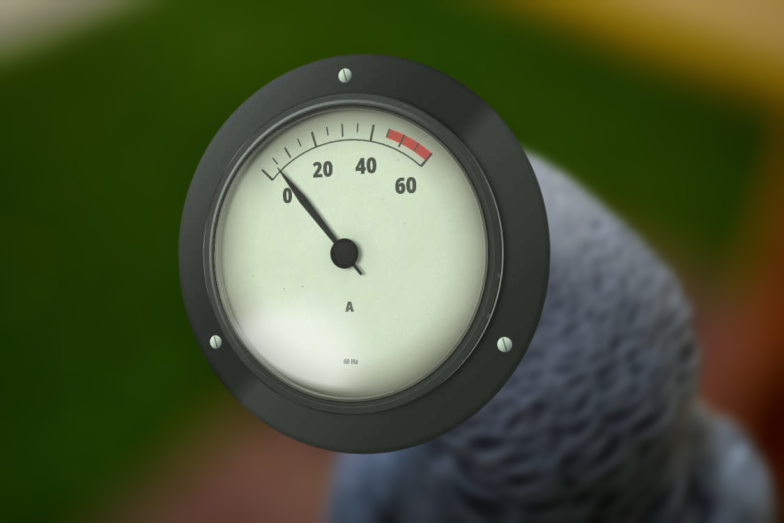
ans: 5,A
